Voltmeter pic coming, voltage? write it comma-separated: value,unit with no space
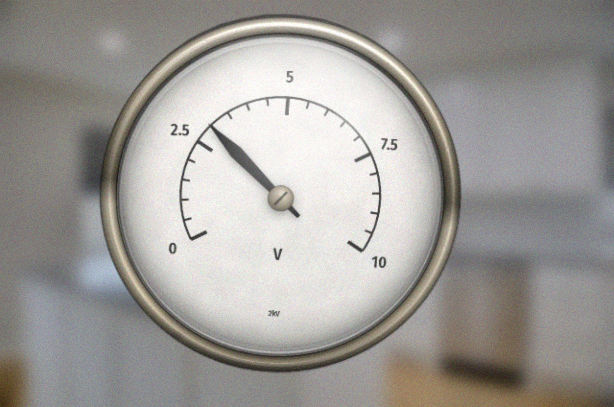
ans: 3,V
